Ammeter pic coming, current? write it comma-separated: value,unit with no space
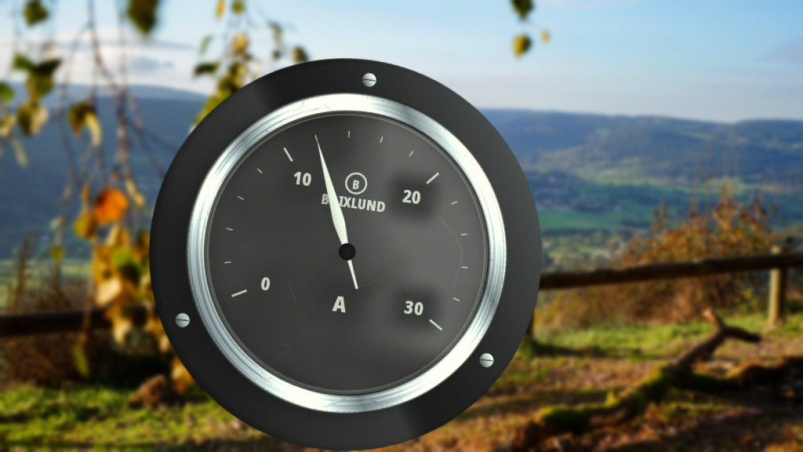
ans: 12,A
